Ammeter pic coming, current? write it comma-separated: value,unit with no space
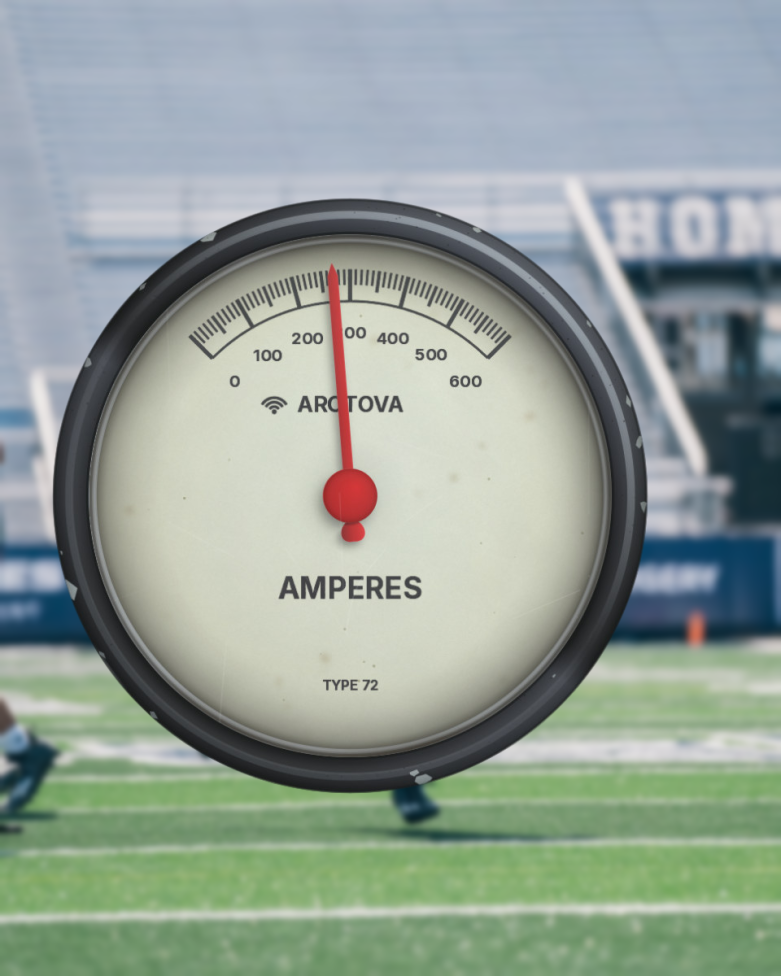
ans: 270,A
